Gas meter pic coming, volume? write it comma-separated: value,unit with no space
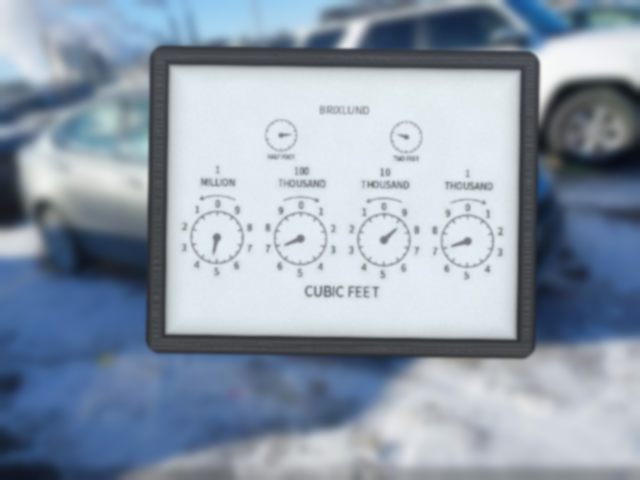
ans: 468700,ft³
